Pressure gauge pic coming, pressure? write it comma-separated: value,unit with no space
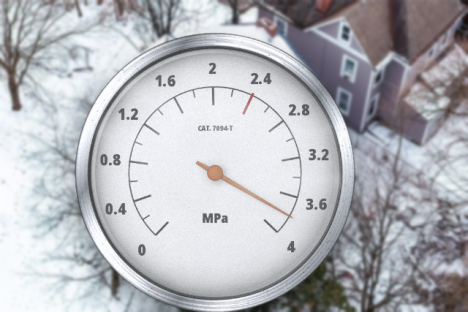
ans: 3.8,MPa
